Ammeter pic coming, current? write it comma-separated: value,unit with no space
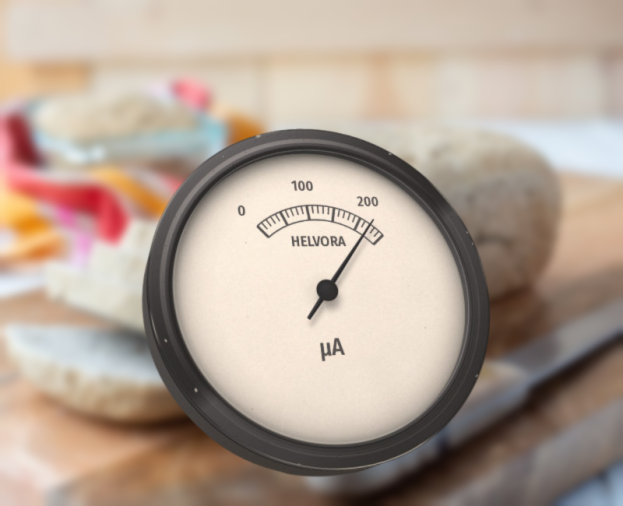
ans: 220,µA
